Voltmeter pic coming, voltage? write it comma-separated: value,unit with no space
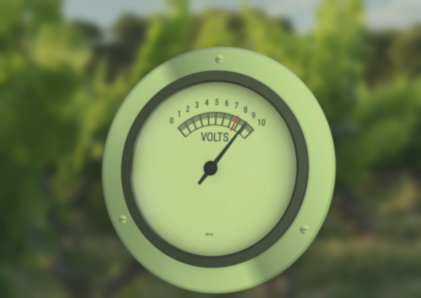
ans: 9,V
